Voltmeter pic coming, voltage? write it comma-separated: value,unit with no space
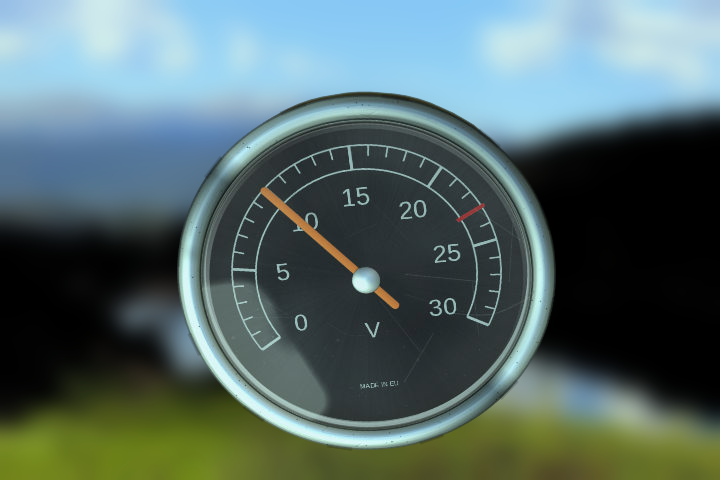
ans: 10,V
